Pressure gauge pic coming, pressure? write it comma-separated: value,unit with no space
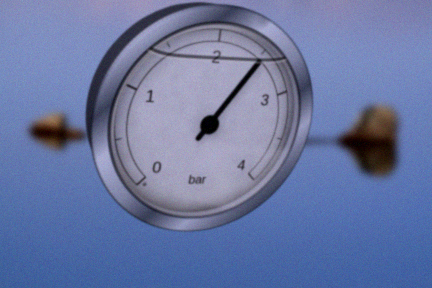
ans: 2.5,bar
